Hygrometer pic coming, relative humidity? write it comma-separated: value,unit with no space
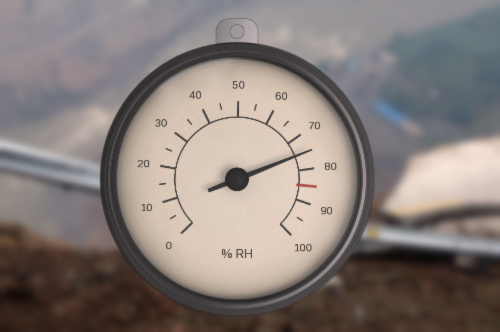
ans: 75,%
